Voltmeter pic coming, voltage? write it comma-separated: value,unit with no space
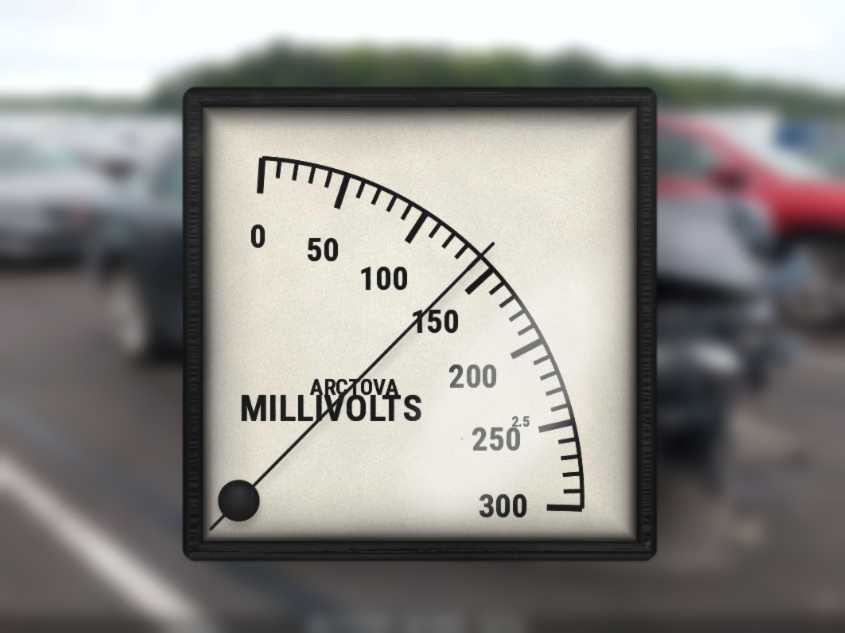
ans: 140,mV
